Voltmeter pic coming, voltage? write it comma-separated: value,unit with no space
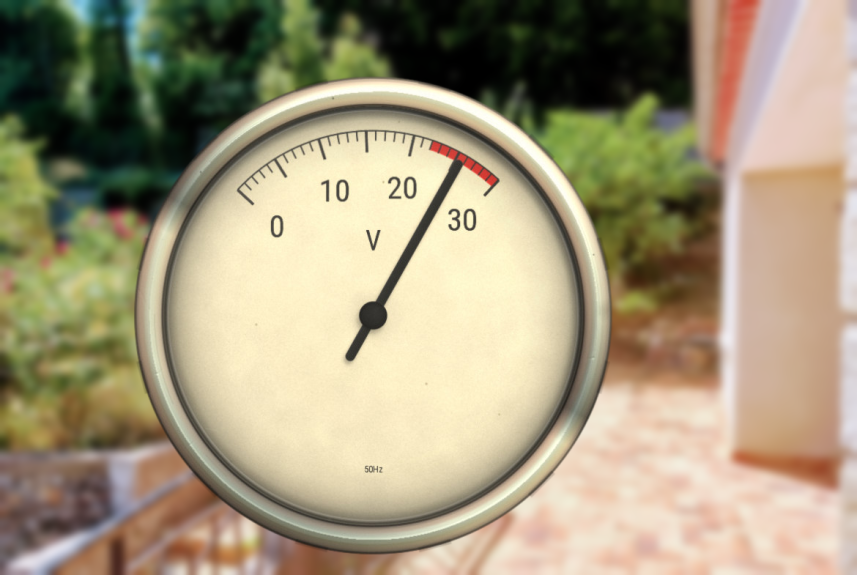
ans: 25.5,V
